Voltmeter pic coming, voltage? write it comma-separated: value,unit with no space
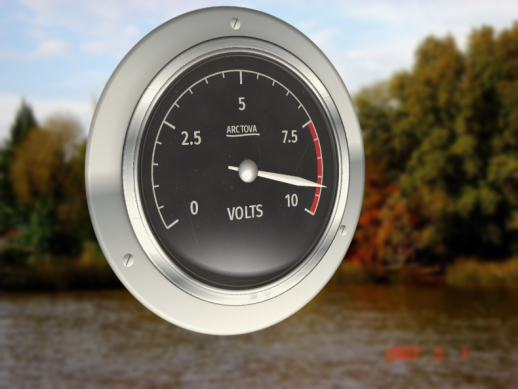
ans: 9.25,V
